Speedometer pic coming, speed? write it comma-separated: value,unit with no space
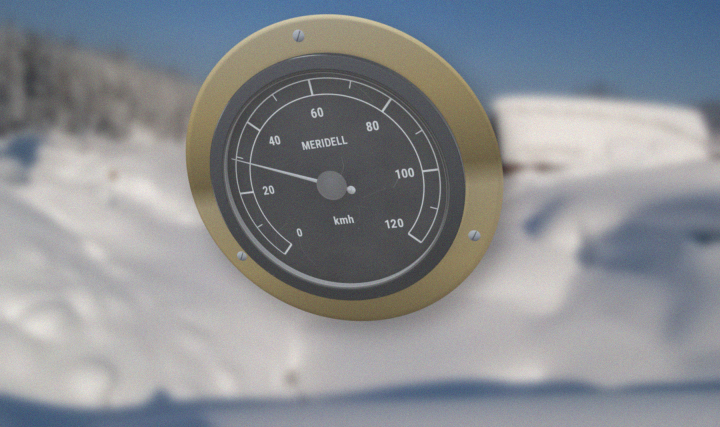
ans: 30,km/h
